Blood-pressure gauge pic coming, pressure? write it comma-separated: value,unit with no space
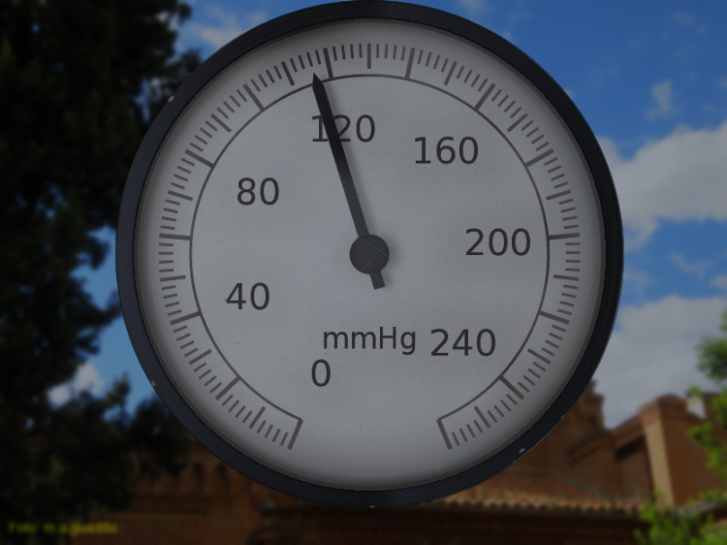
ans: 116,mmHg
